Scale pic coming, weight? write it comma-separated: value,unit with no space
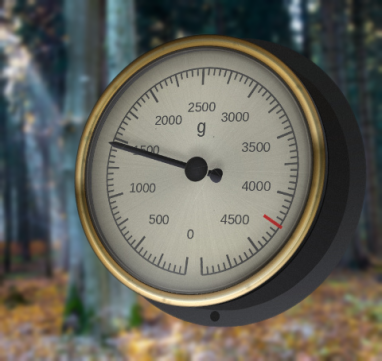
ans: 1450,g
